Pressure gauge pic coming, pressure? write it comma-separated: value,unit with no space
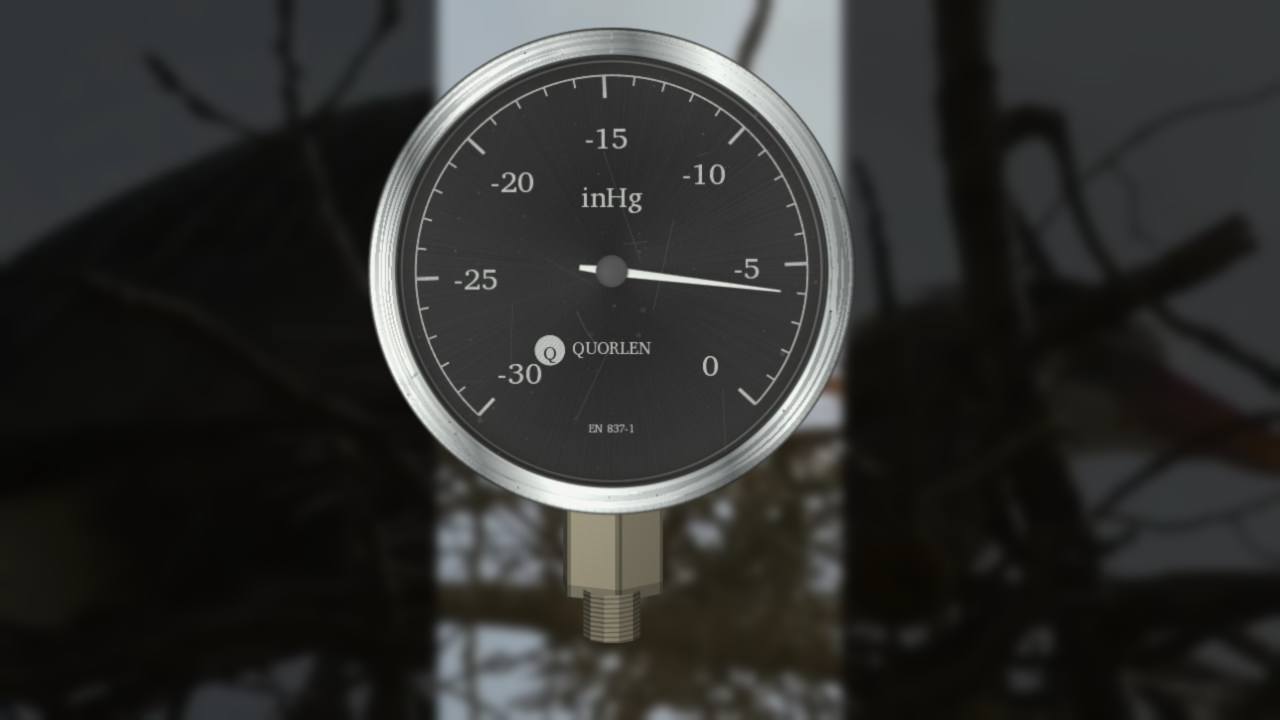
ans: -4,inHg
